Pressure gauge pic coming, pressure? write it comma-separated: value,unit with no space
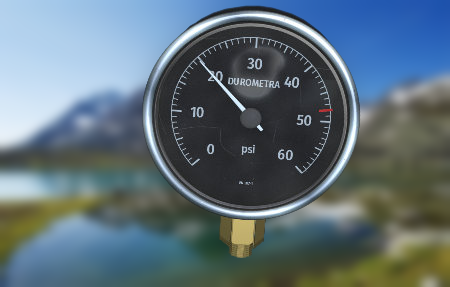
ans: 20,psi
